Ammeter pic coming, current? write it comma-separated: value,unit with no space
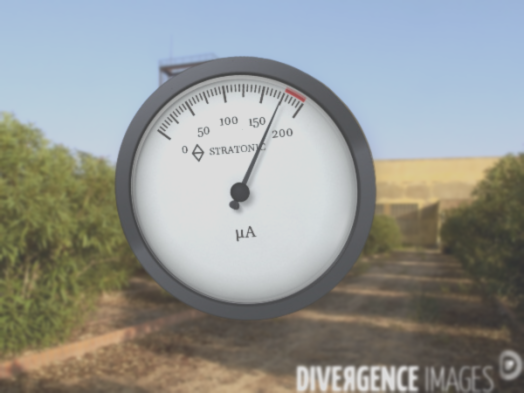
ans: 175,µA
